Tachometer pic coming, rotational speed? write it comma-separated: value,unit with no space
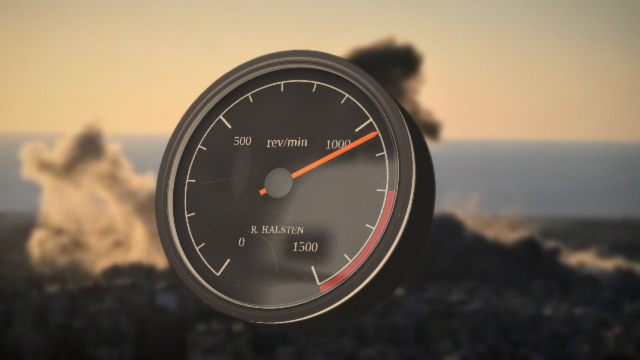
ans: 1050,rpm
